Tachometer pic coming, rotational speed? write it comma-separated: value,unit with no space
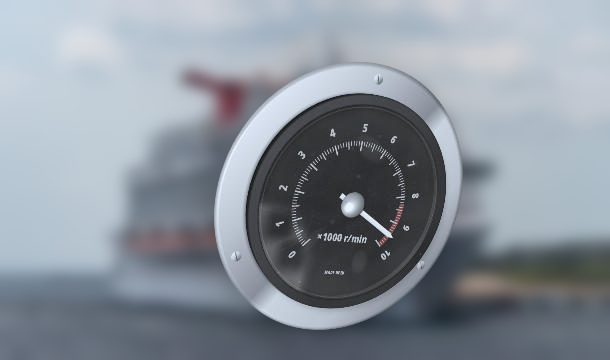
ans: 9500,rpm
